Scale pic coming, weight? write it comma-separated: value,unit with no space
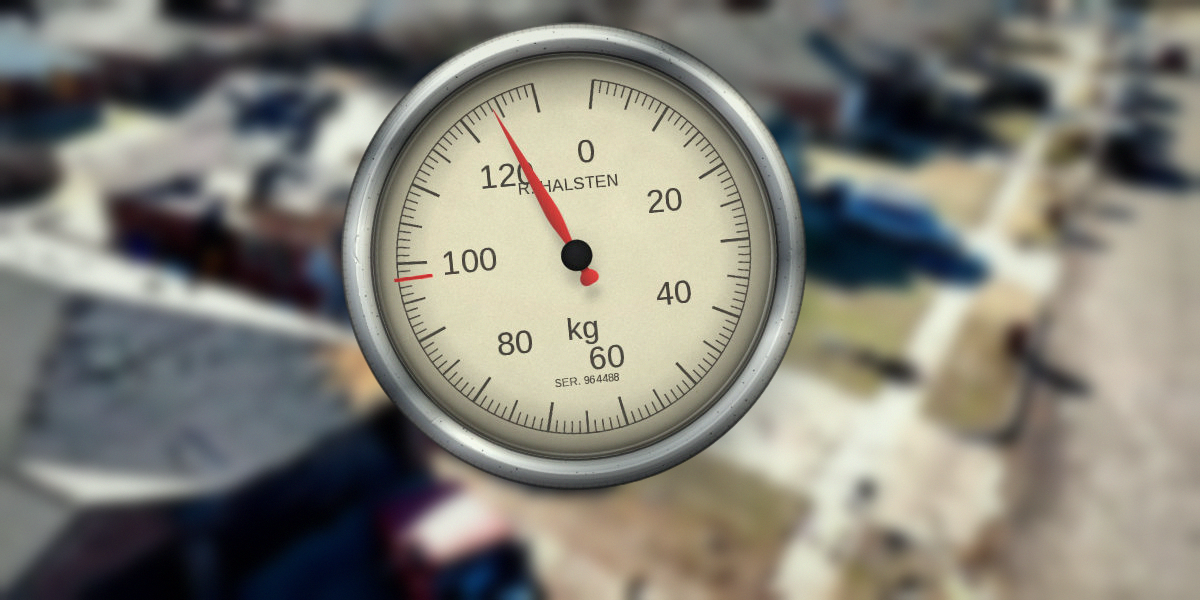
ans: 124,kg
